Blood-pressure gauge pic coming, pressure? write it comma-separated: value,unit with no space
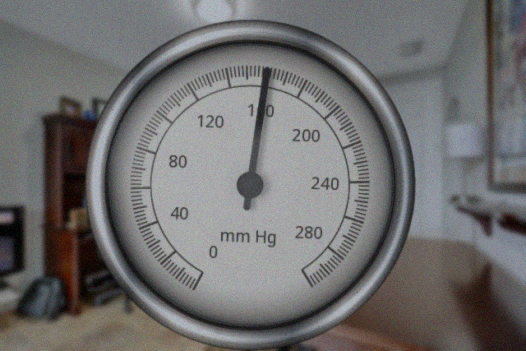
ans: 160,mmHg
